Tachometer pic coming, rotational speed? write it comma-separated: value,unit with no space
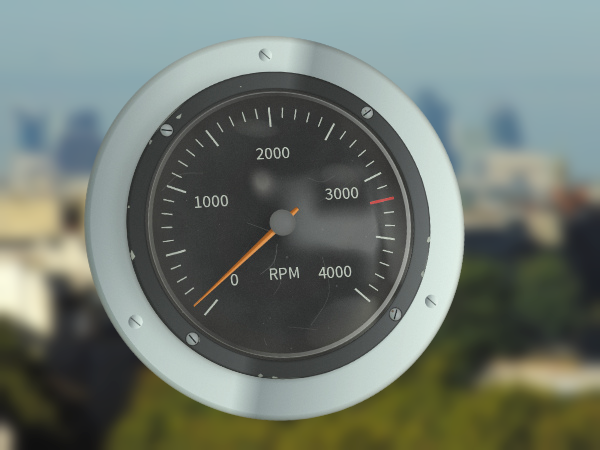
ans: 100,rpm
